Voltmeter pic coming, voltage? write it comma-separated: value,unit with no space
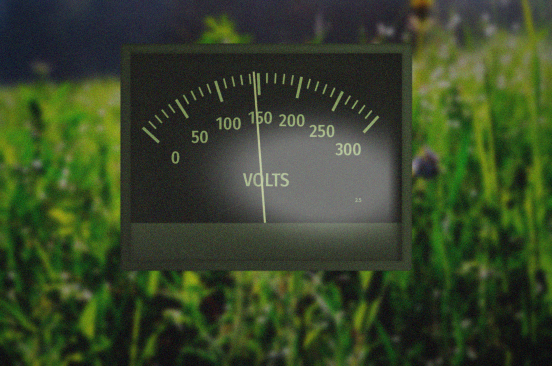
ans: 145,V
